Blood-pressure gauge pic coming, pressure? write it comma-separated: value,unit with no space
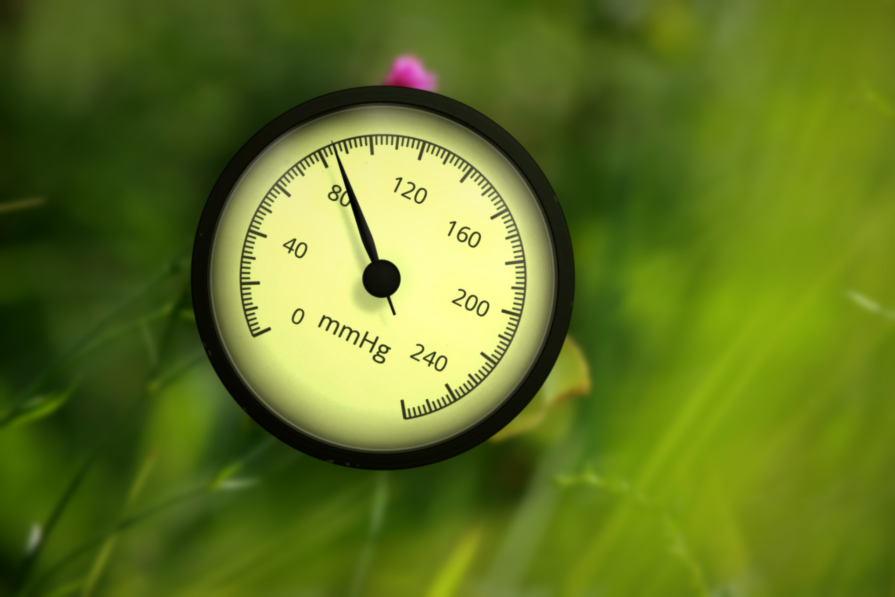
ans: 86,mmHg
